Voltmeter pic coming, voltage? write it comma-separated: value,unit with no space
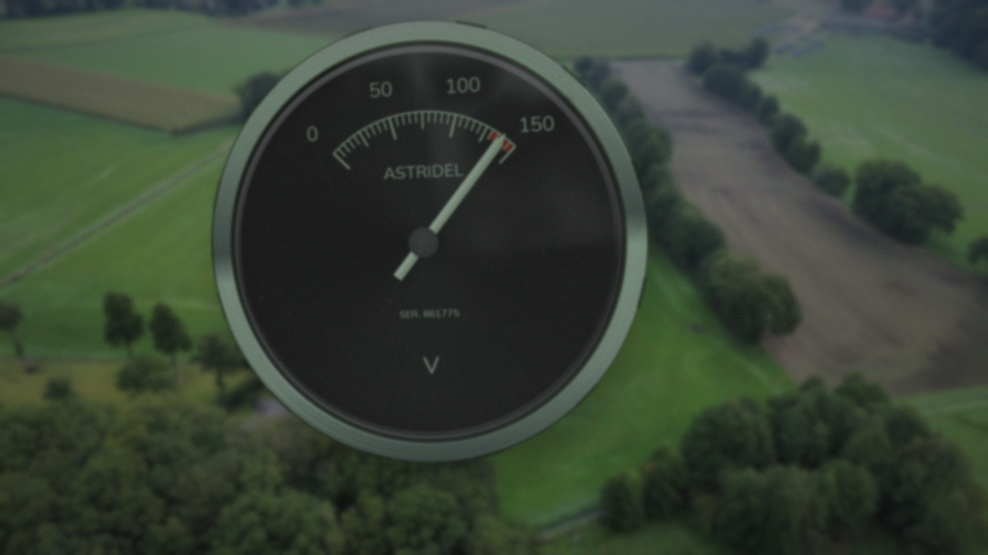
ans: 140,V
